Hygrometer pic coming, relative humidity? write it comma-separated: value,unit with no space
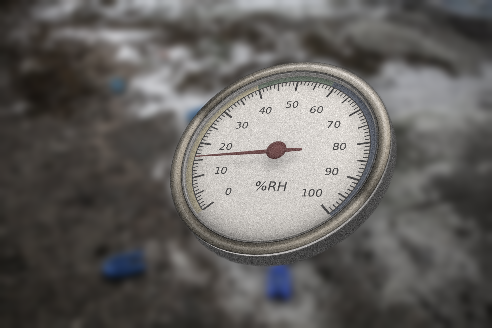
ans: 15,%
